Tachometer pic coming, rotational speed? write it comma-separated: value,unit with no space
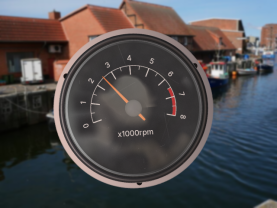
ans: 2500,rpm
